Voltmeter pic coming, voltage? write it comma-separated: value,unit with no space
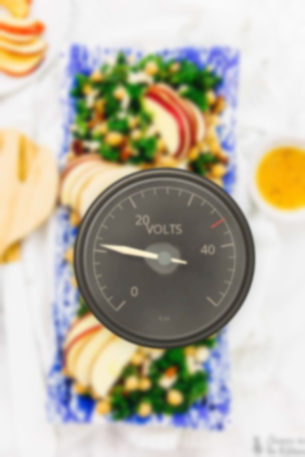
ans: 11,V
